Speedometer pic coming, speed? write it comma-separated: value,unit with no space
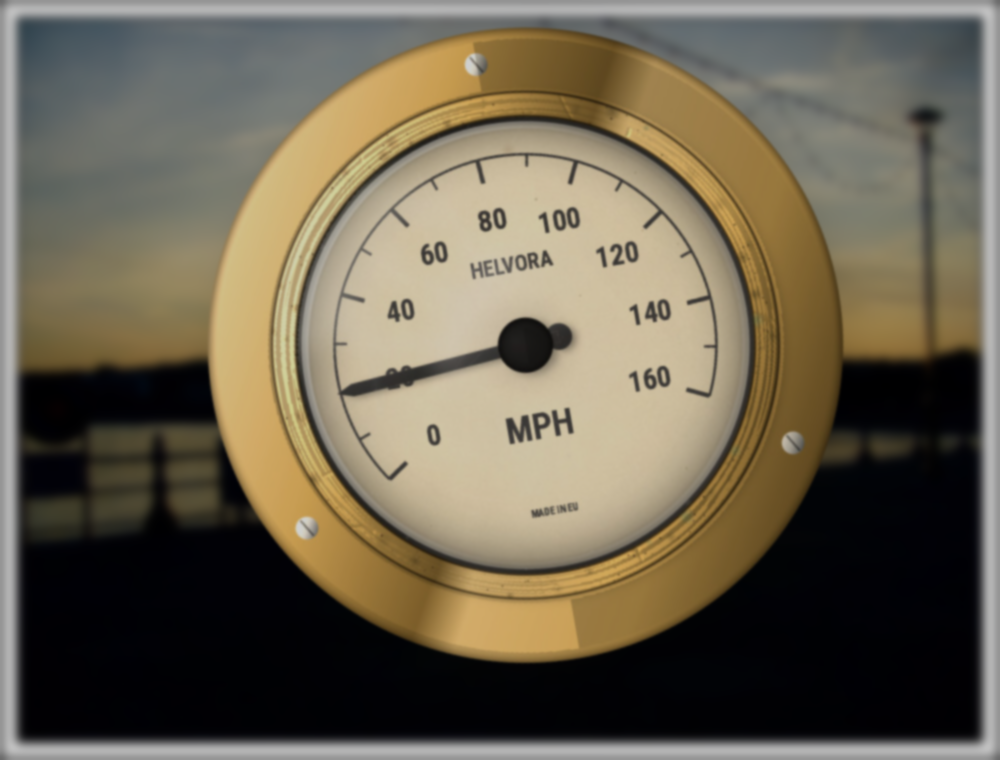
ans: 20,mph
